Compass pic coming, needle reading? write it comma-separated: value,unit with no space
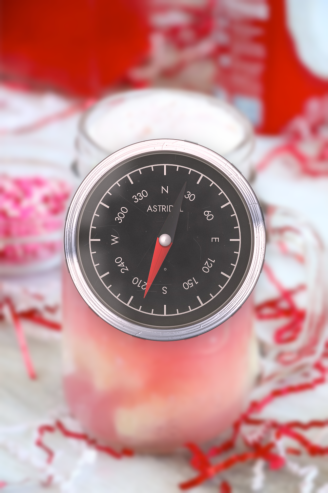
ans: 200,°
